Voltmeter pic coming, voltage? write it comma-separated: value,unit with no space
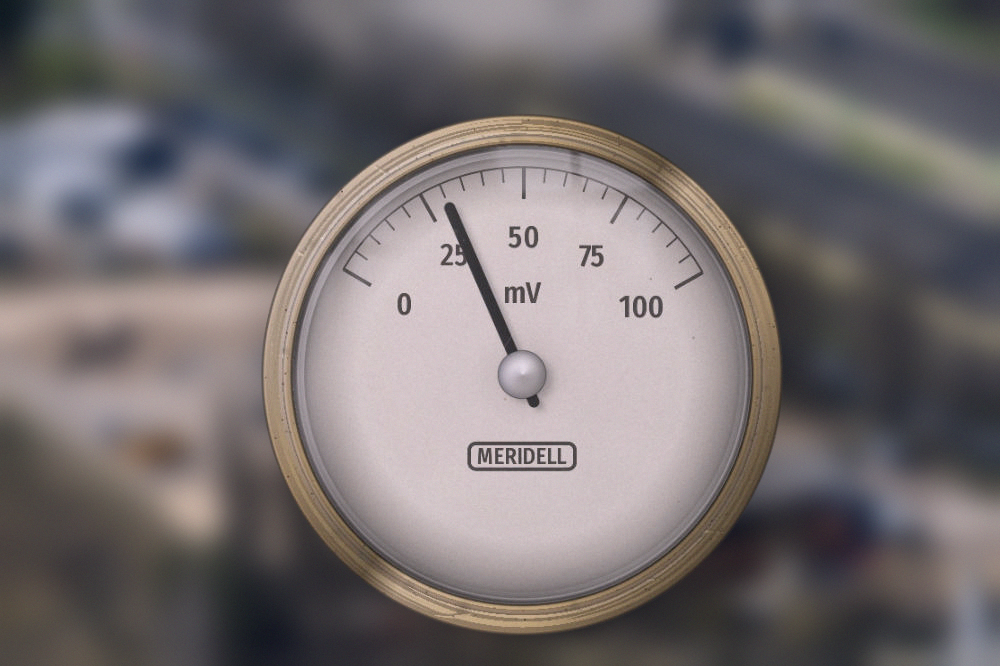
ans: 30,mV
